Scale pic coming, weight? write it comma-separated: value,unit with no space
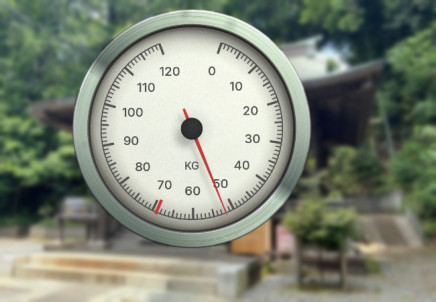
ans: 52,kg
